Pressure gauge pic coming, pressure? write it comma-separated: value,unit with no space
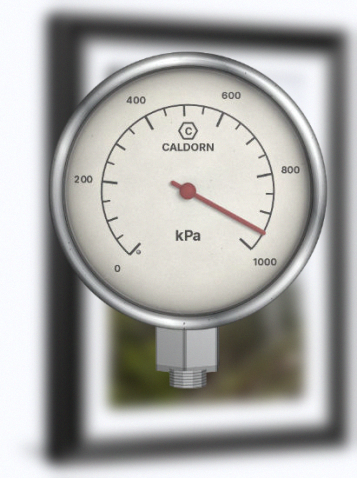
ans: 950,kPa
